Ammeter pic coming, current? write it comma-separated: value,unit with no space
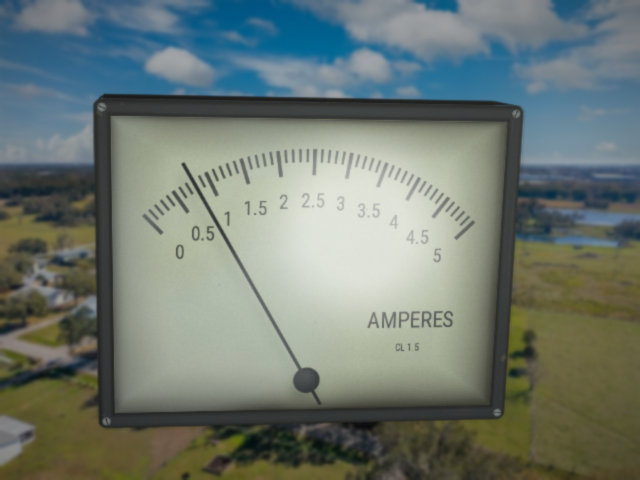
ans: 0.8,A
